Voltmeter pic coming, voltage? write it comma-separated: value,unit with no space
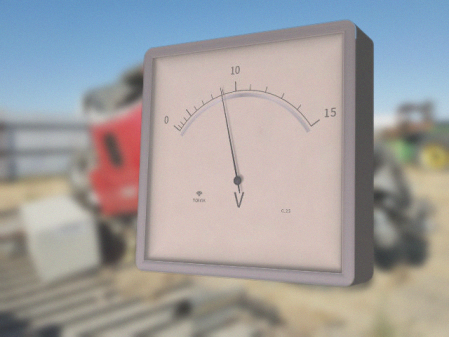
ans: 9,V
